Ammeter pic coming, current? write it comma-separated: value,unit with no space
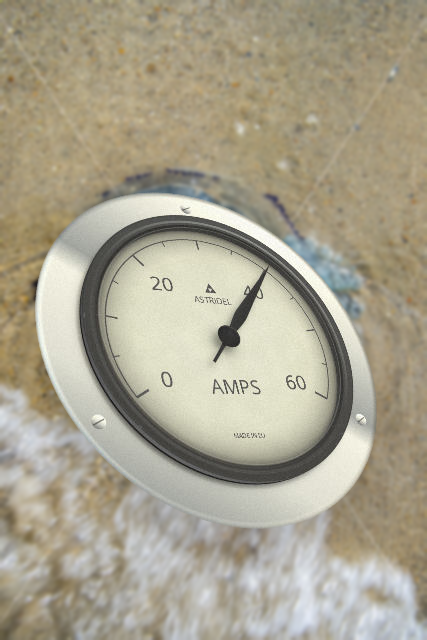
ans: 40,A
